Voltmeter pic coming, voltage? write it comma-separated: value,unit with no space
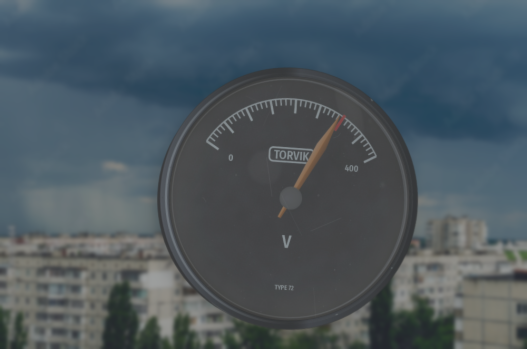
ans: 290,V
